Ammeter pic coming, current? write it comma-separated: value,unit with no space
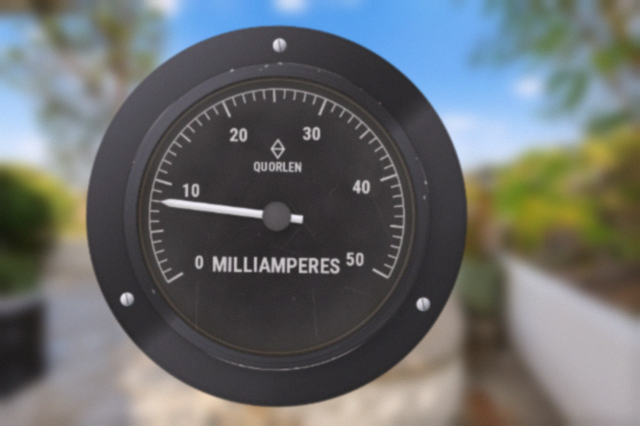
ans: 8,mA
